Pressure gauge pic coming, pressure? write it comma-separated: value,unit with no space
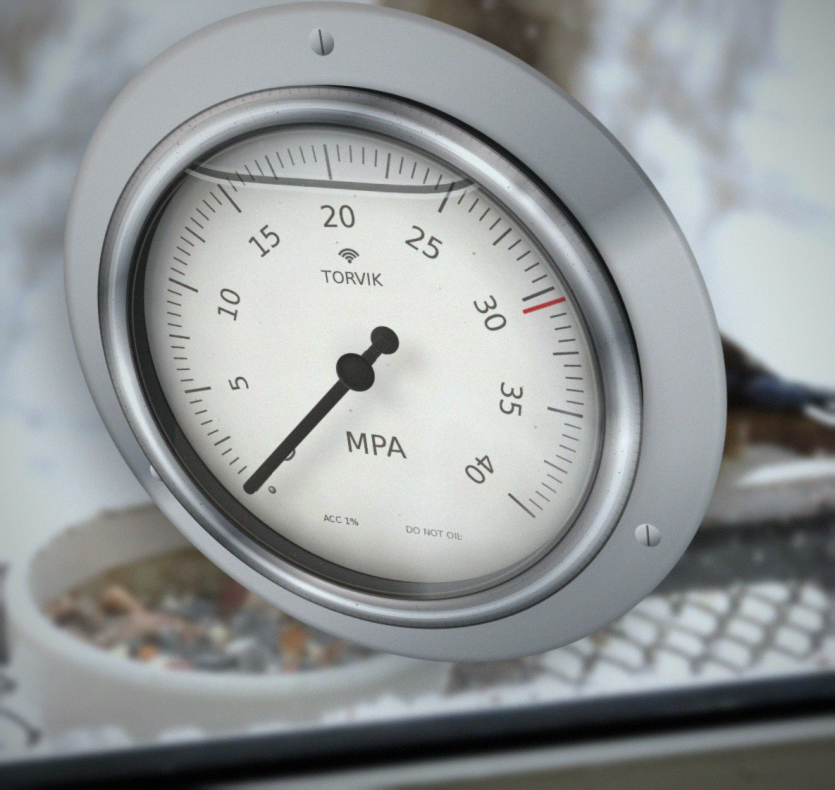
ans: 0.25,MPa
